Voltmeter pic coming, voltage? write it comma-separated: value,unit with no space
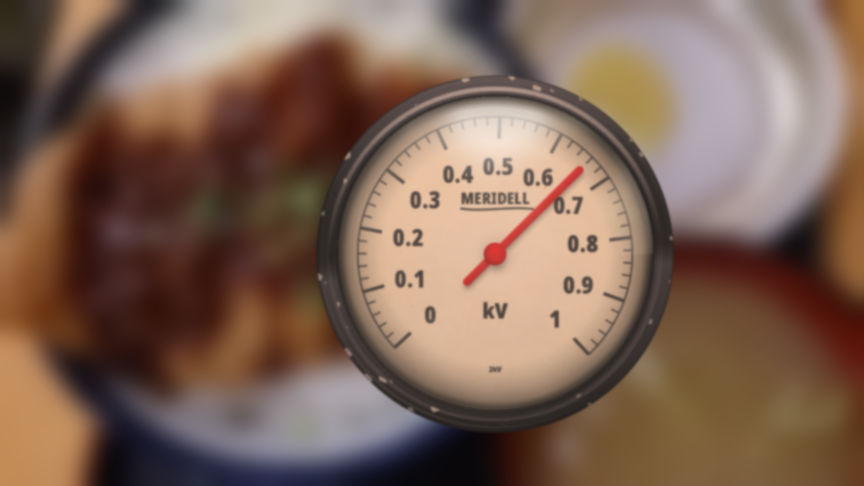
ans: 0.66,kV
